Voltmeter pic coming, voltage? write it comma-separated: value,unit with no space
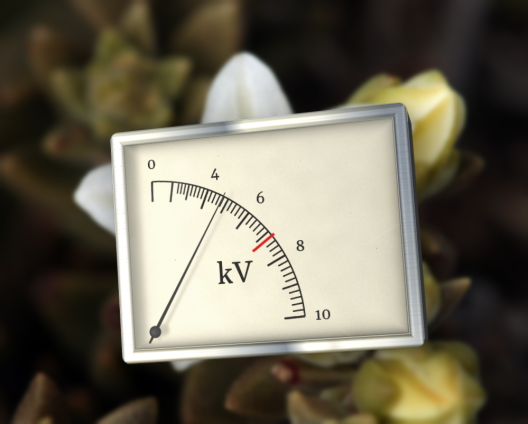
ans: 4.8,kV
